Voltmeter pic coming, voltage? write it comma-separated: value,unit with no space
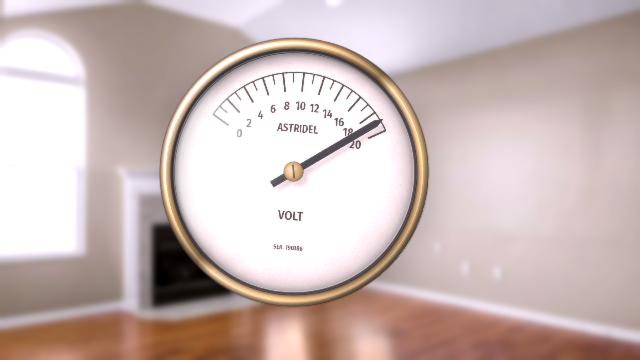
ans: 19,V
